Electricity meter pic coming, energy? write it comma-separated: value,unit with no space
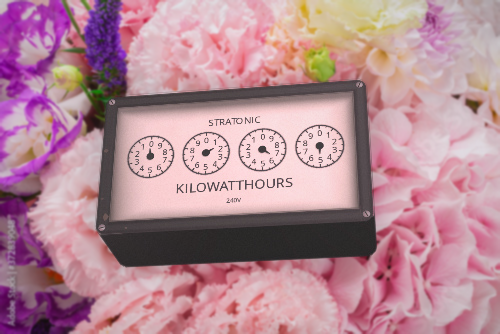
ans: 165,kWh
